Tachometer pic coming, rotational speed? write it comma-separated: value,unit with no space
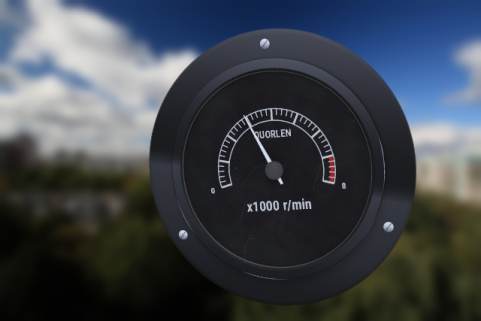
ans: 3000,rpm
